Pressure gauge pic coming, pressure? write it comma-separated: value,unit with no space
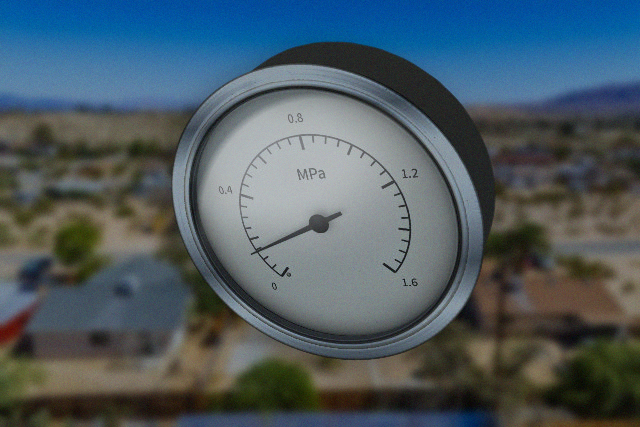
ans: 0.15,MPa
